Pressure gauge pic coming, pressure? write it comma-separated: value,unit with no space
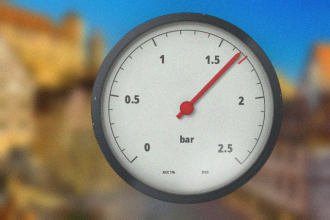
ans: 1.65,bar
